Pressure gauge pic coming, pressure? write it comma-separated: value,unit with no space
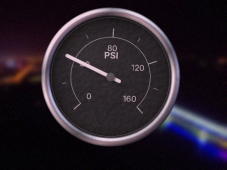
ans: 40,psi
